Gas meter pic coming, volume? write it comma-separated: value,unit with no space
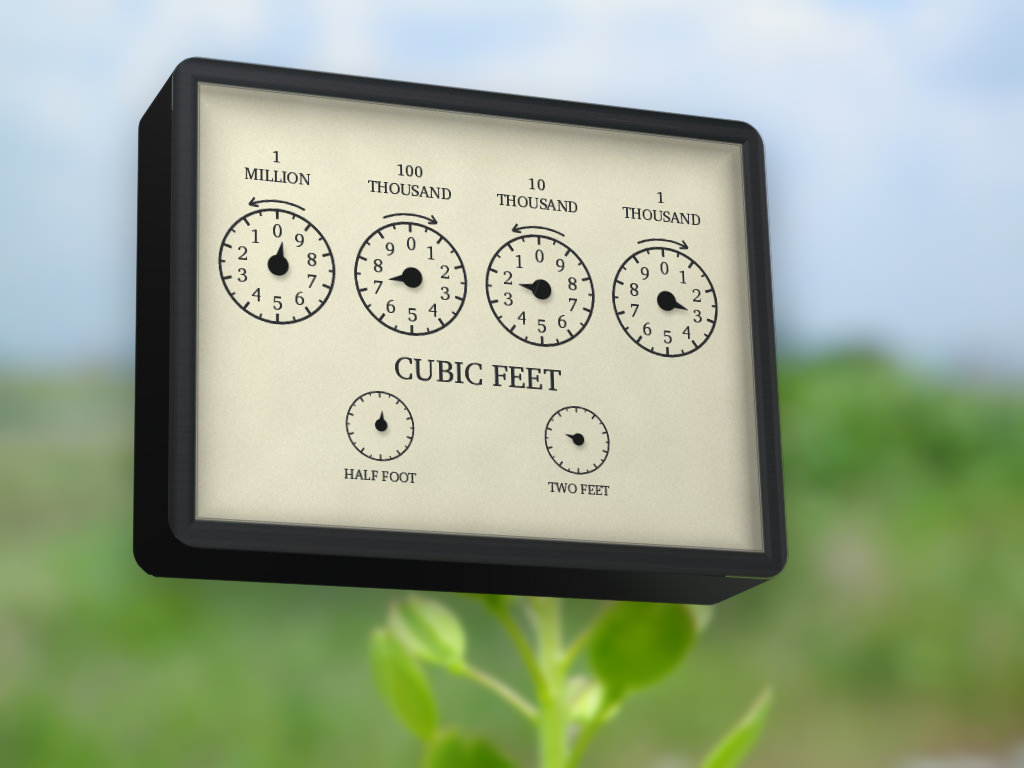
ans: 972300,ft³
